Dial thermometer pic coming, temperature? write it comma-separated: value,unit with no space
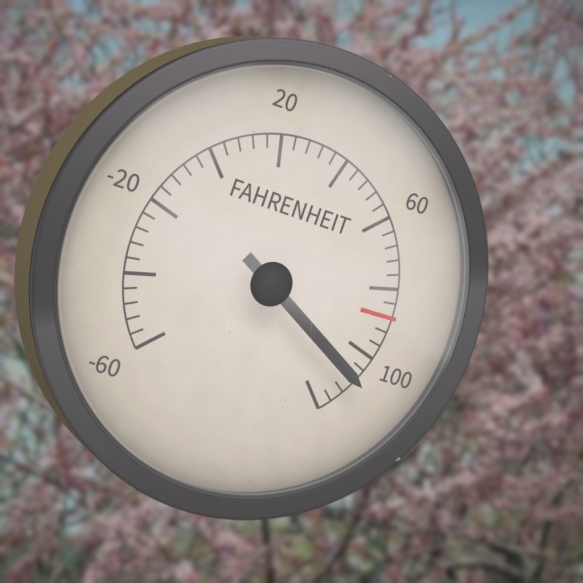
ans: 108,°F
